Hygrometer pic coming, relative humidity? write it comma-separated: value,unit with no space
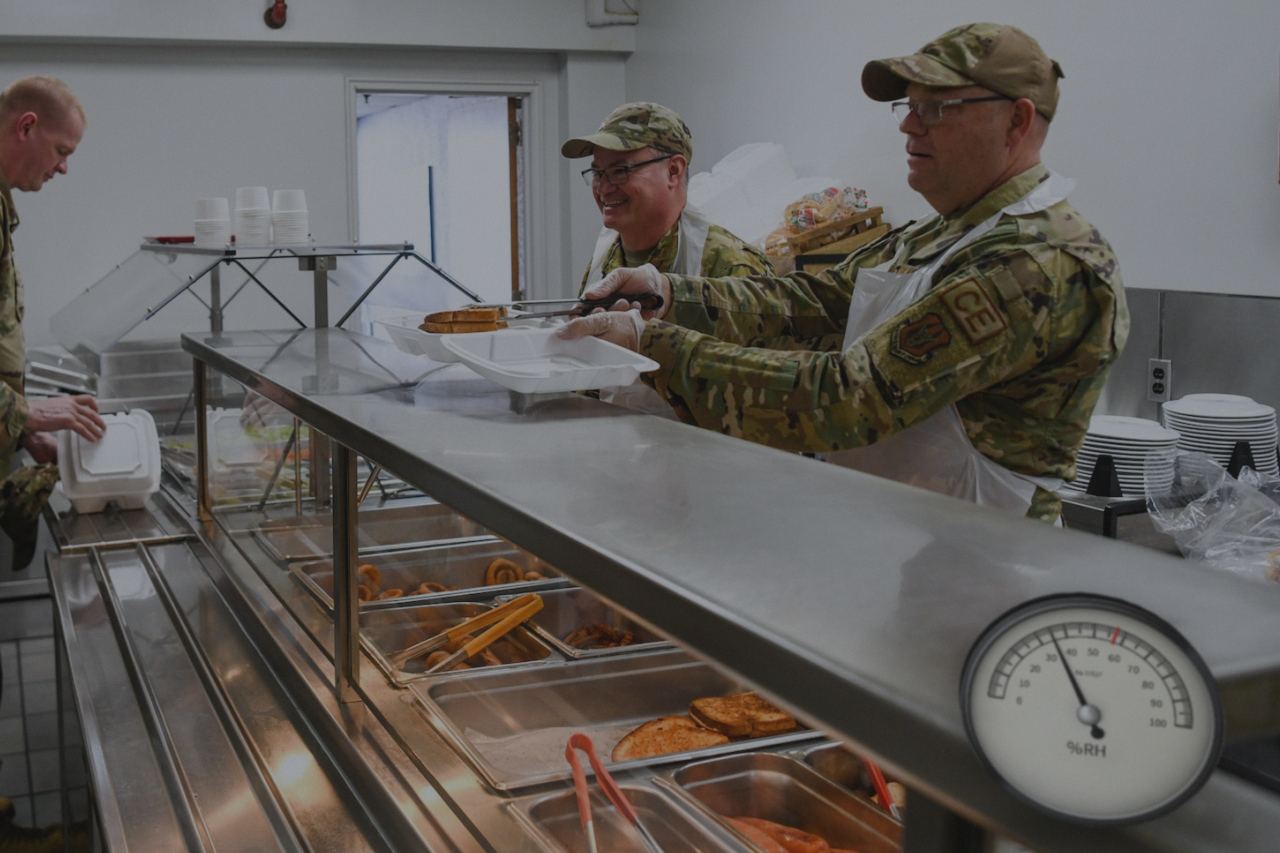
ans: 35,%
